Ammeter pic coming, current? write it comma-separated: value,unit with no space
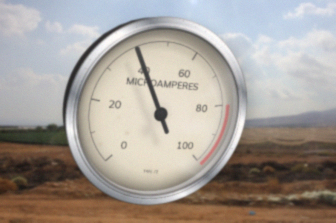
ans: 40,µA
